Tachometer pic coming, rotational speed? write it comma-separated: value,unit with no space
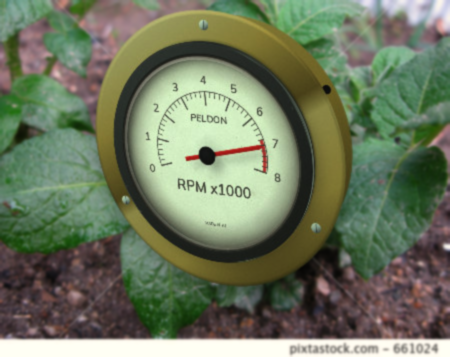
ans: 7000,rpm
